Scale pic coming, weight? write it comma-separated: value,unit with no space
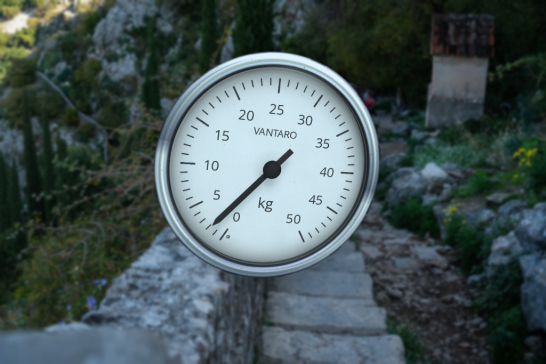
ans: 2,kg
